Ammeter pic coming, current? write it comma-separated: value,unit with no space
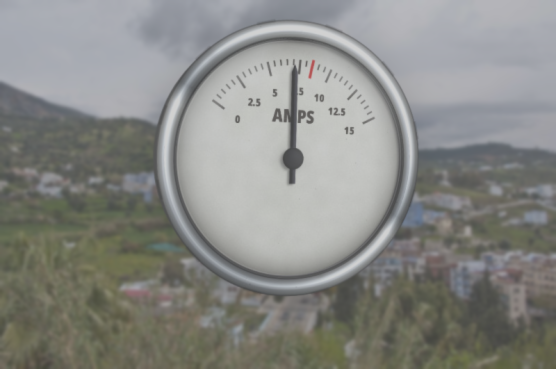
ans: 7,A
